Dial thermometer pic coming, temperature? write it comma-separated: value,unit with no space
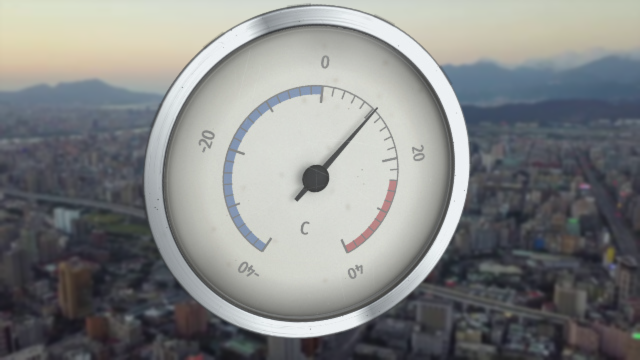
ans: 10,°C
